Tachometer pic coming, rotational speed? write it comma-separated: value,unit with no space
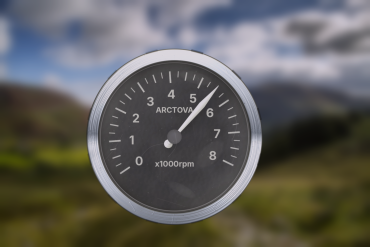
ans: 5500,rpm
